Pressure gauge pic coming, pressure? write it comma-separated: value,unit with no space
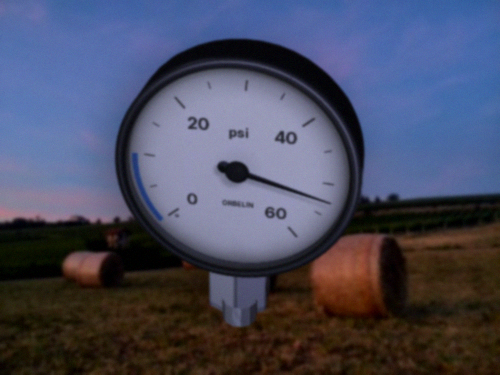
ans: 52.5,psi
